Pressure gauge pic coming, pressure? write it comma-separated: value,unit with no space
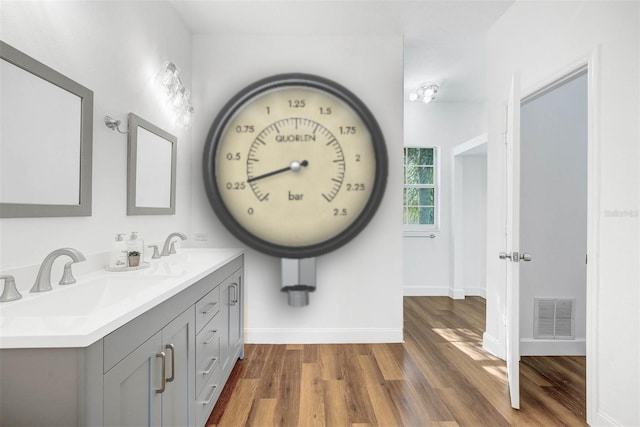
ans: 0.25,bar
